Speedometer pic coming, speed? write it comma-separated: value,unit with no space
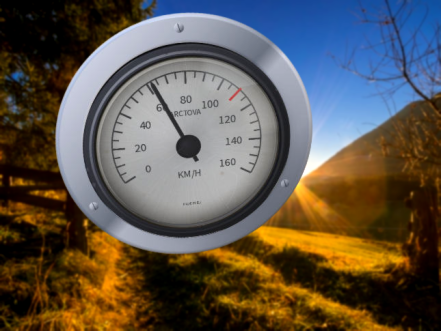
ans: 62.5,km/h
